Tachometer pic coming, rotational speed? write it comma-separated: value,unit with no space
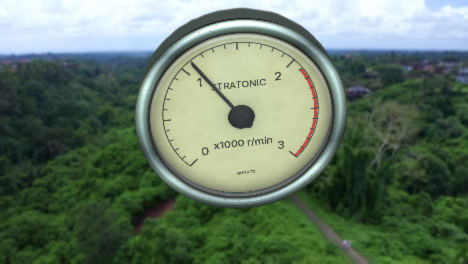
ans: 1100,rpm
